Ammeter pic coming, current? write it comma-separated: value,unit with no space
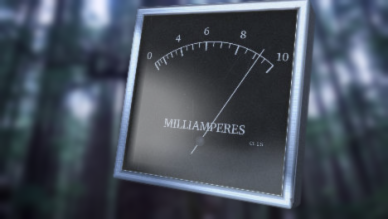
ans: 9.25,mA
